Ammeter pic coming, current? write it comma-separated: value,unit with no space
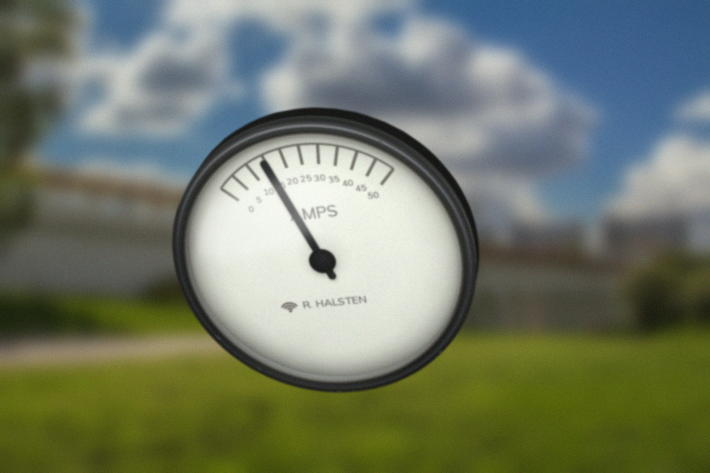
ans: 15,A
